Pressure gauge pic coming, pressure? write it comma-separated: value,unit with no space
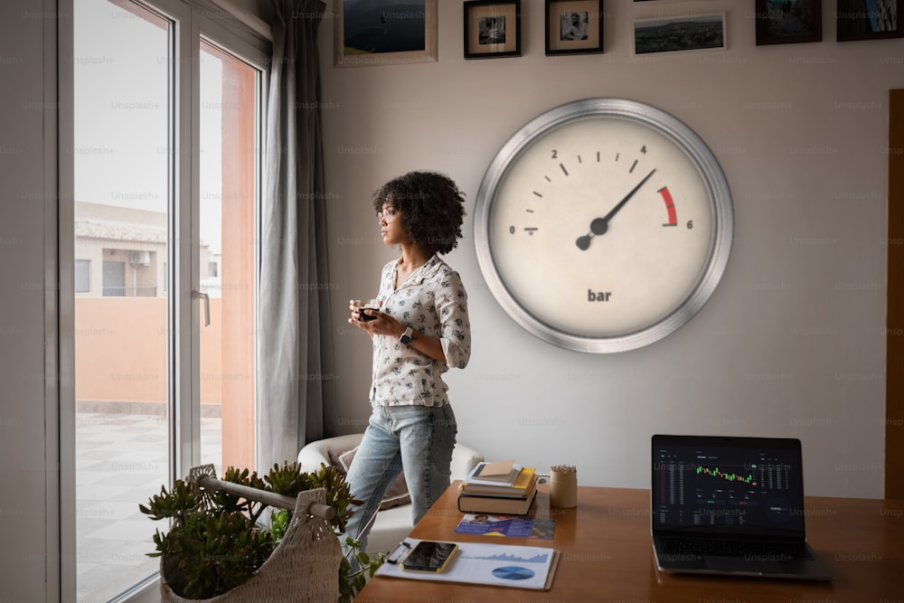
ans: 4.5,bar
